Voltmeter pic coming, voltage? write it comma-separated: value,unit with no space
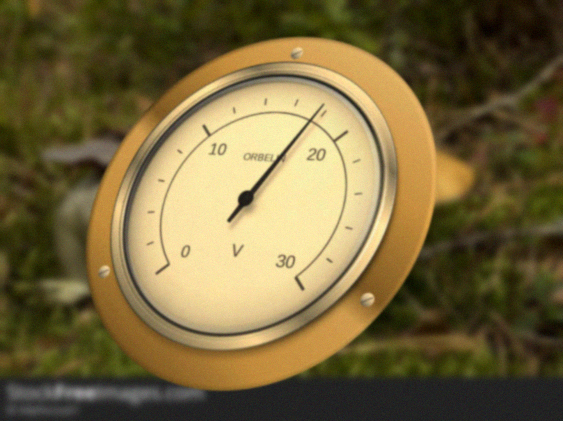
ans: 18,V
